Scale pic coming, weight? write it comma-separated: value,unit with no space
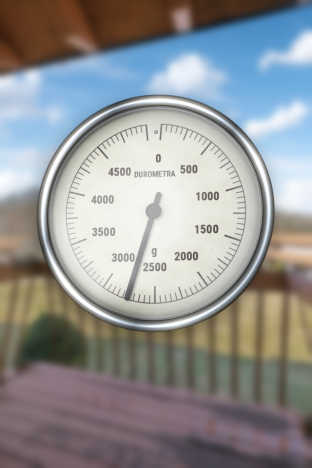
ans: 2750,g
